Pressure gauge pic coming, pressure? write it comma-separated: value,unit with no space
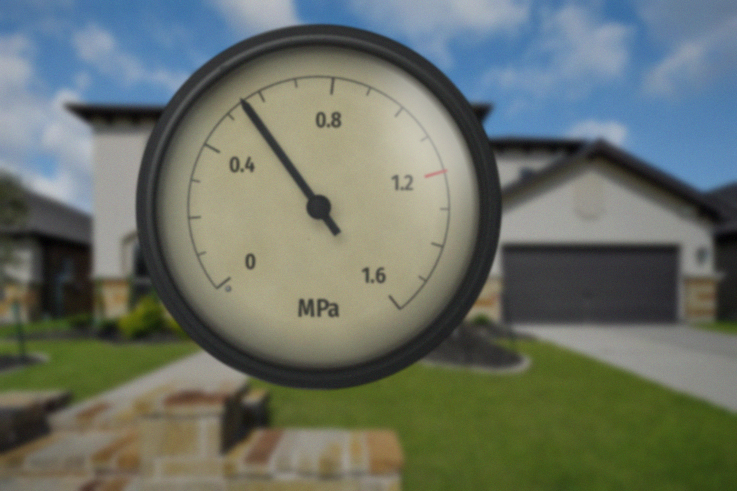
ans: 0.55,MPa
